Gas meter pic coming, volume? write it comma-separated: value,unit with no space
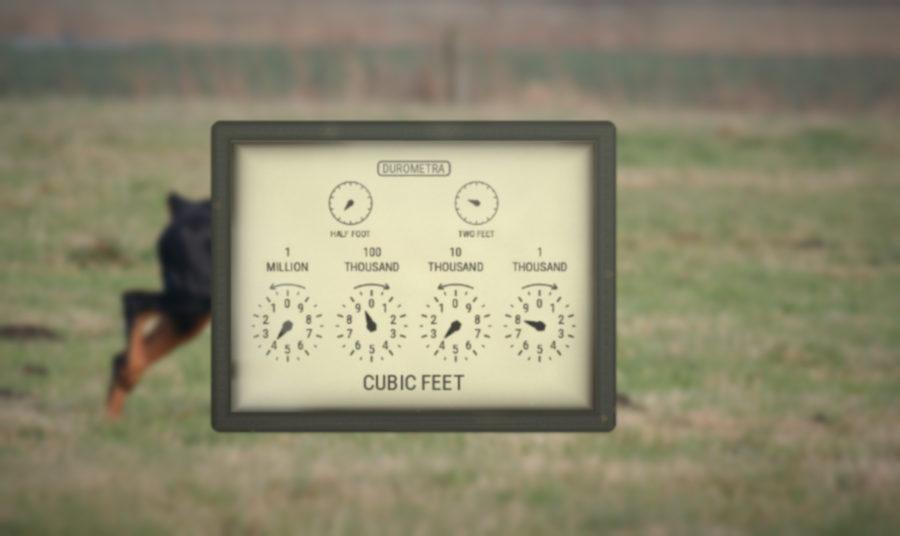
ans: 393800,ft³
